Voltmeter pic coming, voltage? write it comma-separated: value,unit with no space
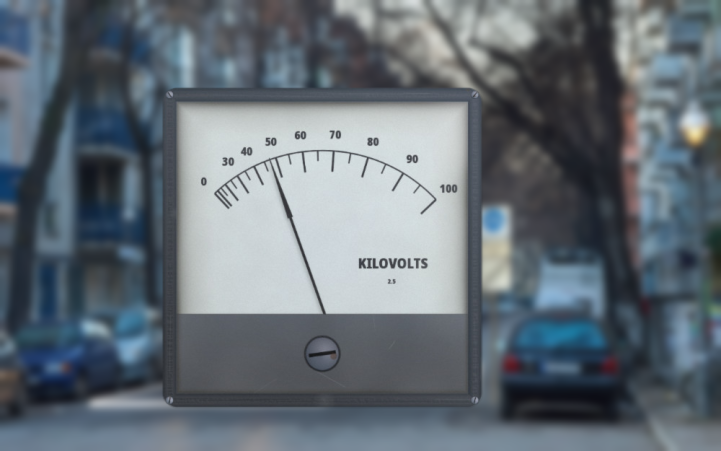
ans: 47.5,kV
